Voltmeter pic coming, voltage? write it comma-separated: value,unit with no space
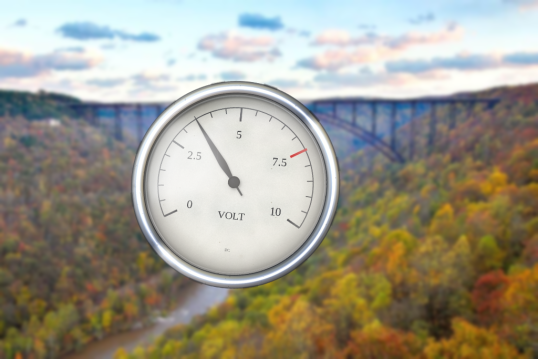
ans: 3.5,V
